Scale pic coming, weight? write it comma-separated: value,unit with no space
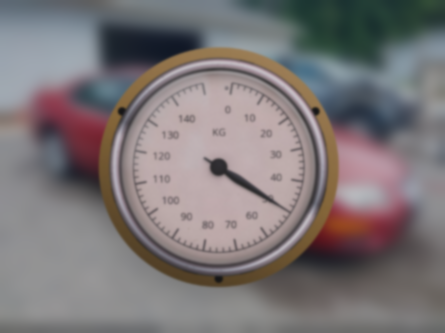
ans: 50,kg
